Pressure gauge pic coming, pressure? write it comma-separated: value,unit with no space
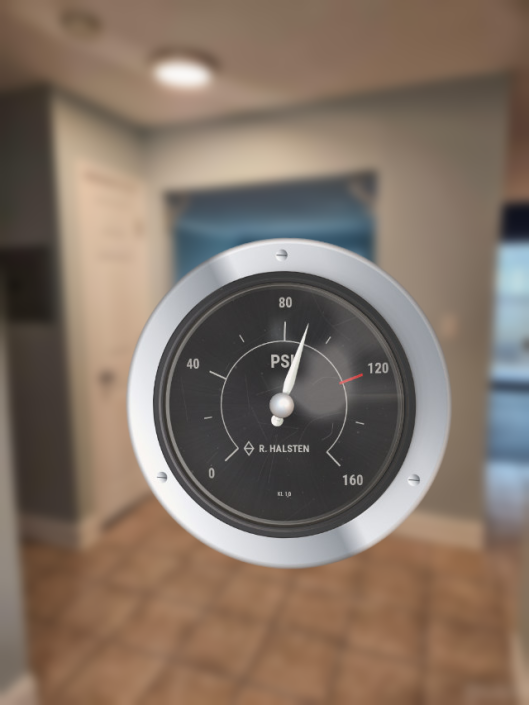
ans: 90,psi
